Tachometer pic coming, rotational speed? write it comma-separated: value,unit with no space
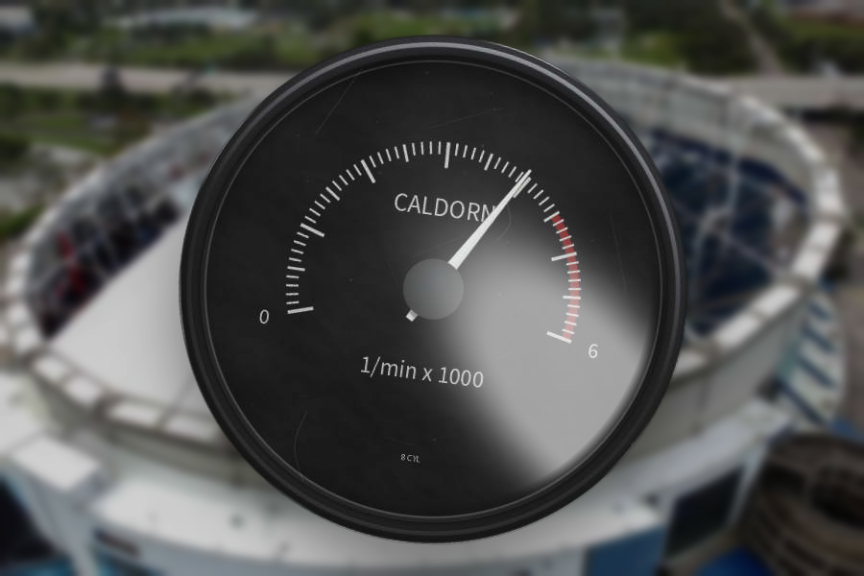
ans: 3950,rpm
